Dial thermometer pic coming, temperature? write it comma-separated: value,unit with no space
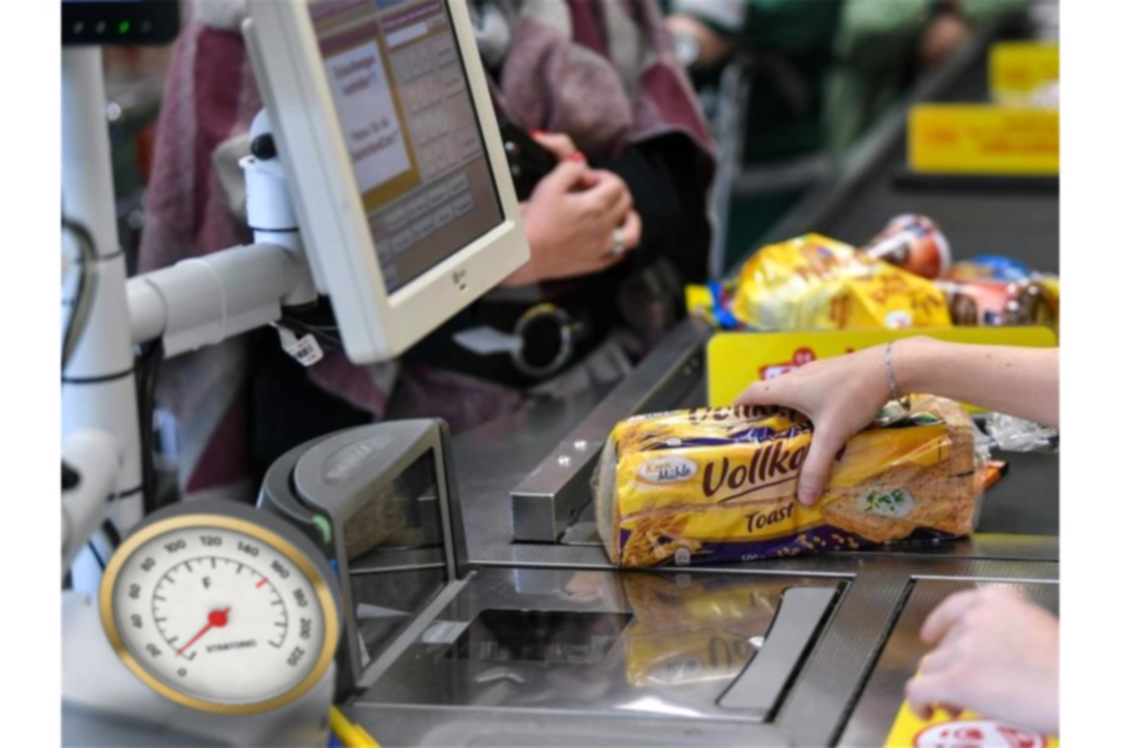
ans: 10,°F
